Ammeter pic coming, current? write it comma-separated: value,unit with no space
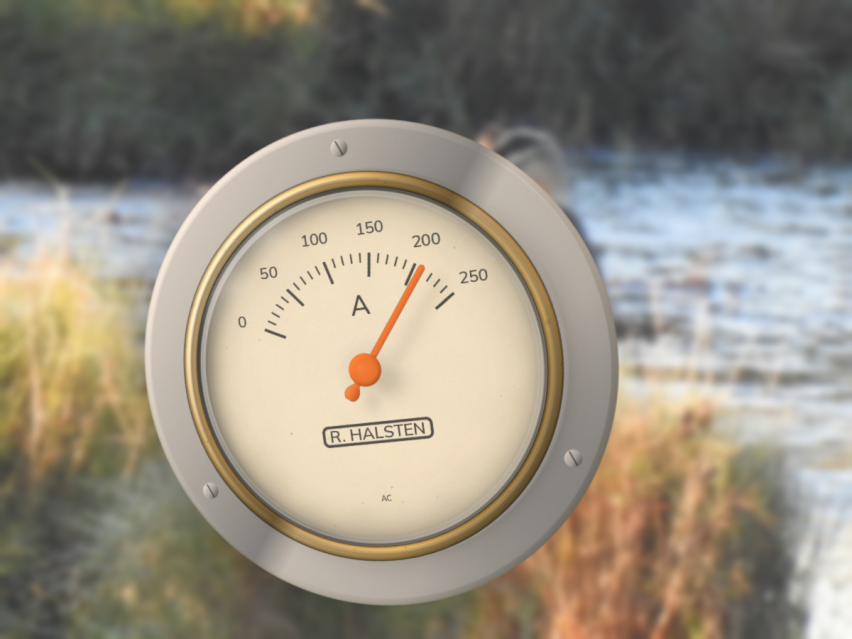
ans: 210,A
